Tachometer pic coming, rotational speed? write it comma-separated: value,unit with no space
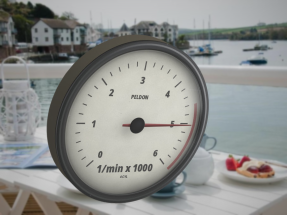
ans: 5000,rpm
